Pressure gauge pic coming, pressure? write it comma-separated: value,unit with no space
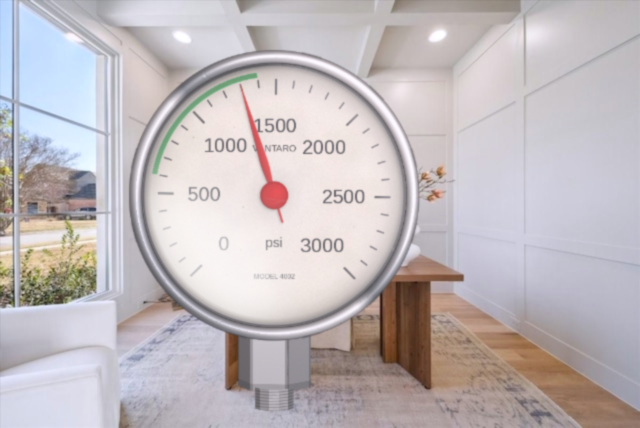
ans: 1300,psi
